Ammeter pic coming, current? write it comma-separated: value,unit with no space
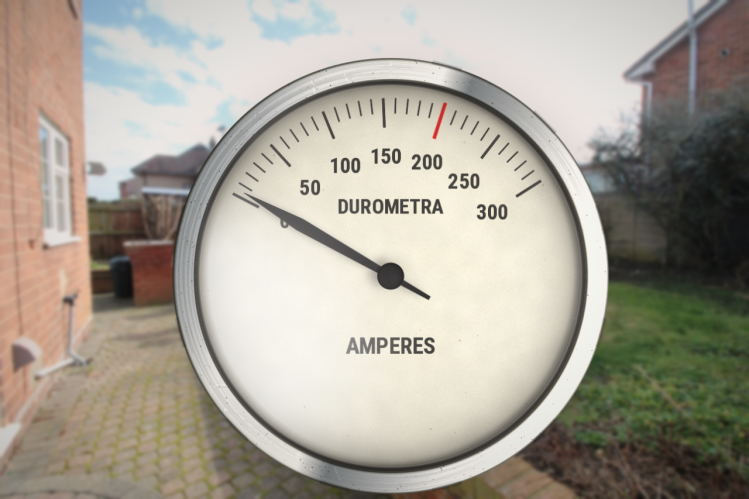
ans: 5,A
